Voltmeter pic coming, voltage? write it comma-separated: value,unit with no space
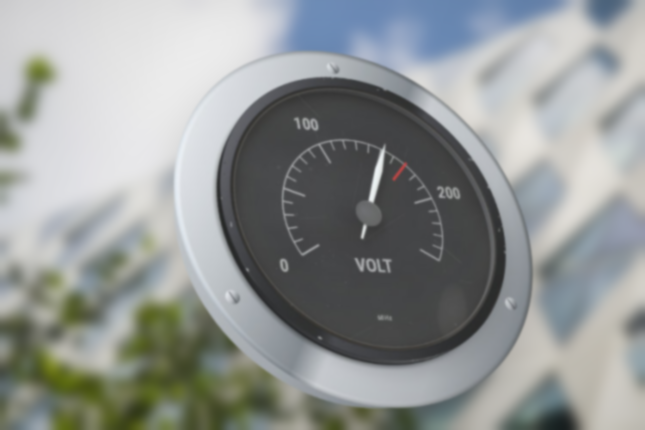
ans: 150,V
